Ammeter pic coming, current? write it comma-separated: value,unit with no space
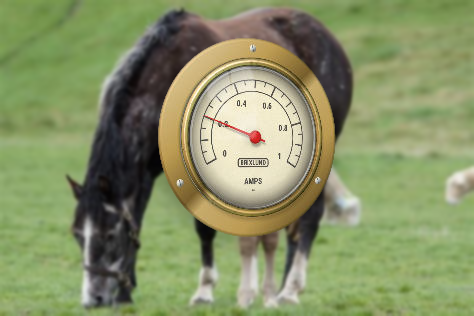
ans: 0.2,A
